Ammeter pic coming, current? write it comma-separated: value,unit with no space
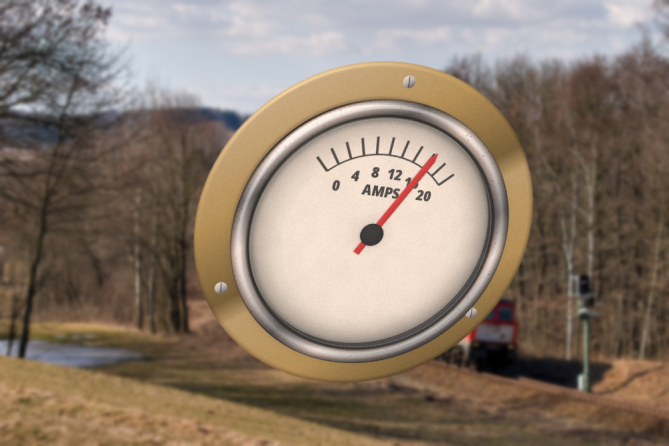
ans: 16,A
